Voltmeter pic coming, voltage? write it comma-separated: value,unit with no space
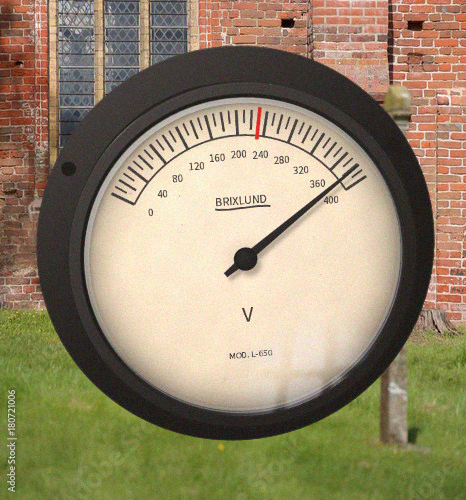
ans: 380,V
